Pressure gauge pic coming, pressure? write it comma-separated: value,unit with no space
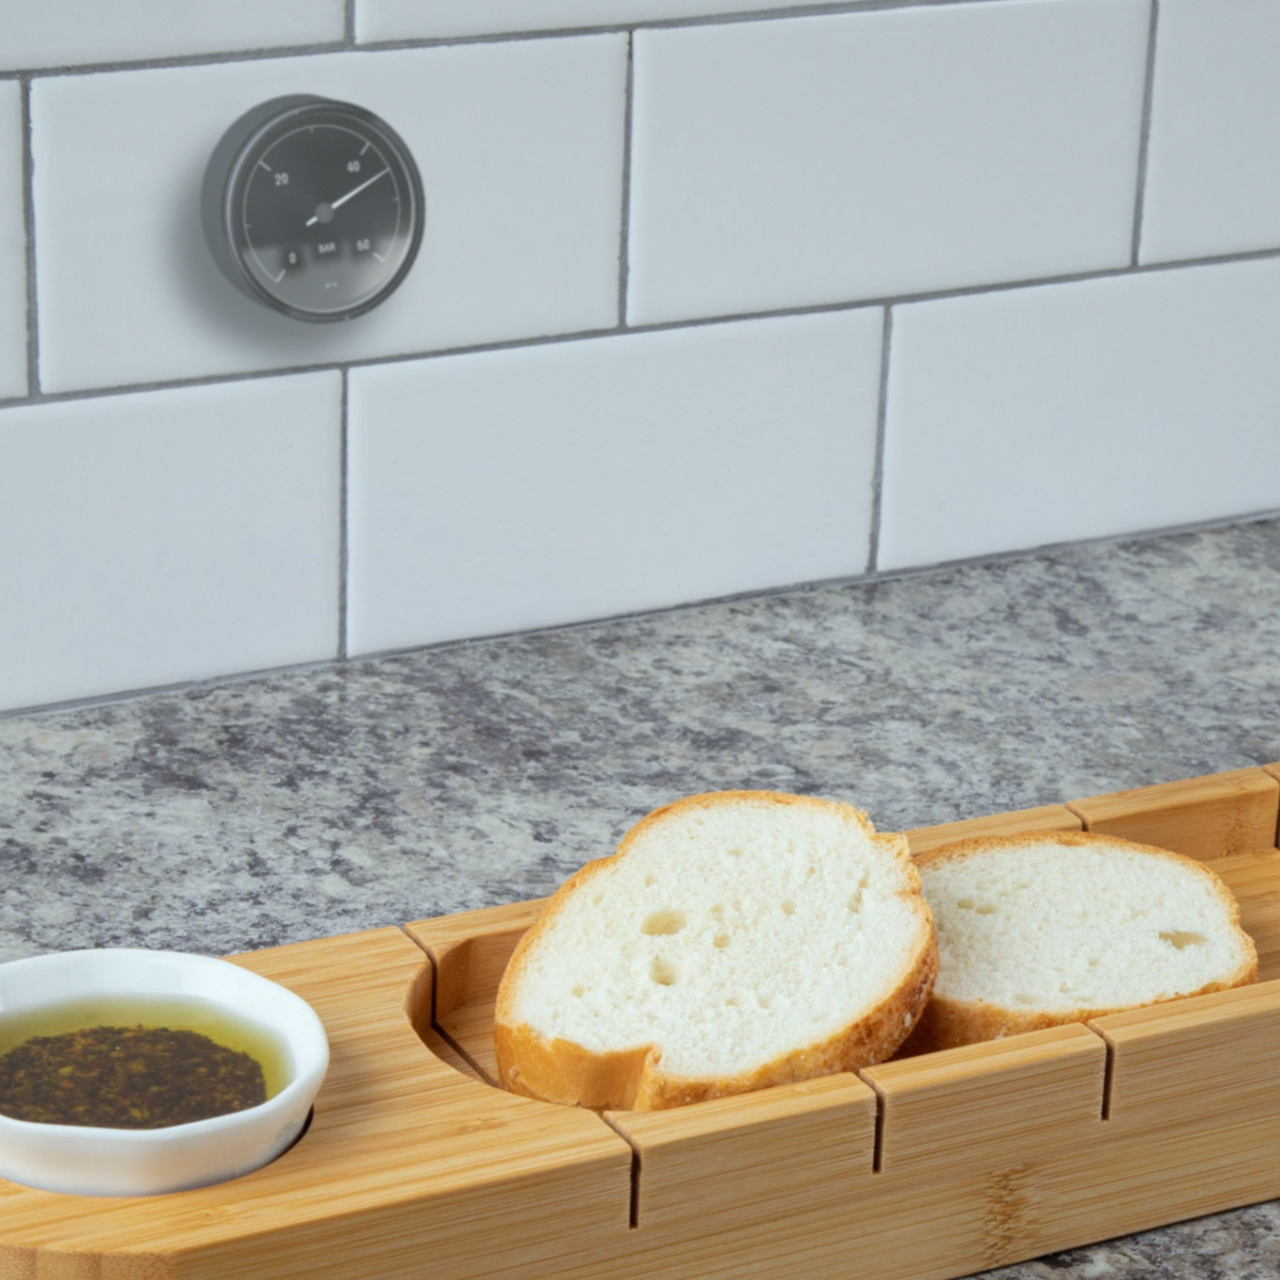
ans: 45,bar
